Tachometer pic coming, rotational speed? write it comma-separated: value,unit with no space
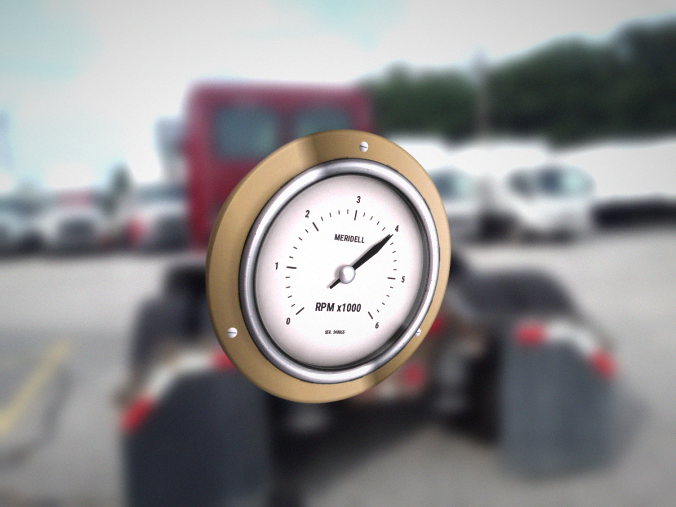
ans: 4000,rpm
